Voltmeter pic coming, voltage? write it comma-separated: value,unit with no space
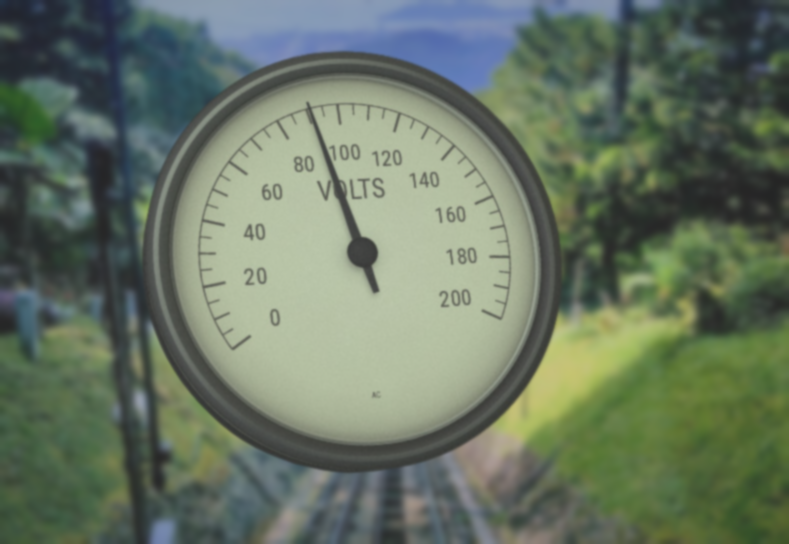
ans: 90,V
